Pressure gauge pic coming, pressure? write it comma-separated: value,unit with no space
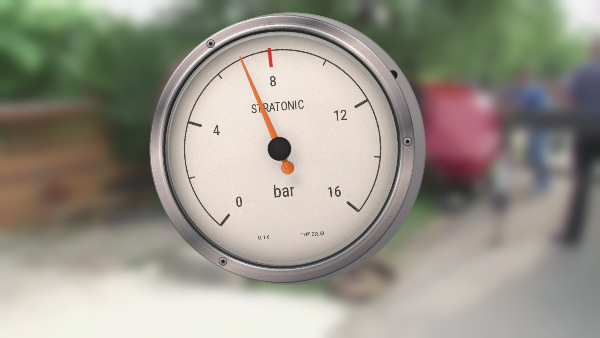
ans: 7,bar
